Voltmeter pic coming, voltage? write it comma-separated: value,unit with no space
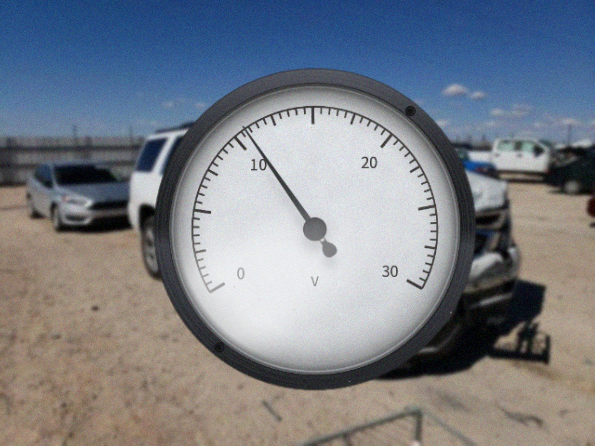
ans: 10.75,V
